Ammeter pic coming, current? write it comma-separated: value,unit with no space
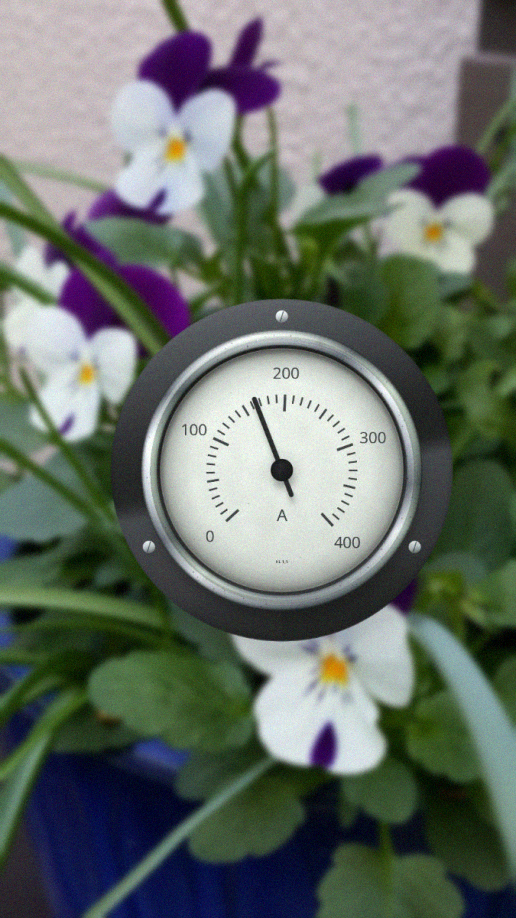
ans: 165,A
